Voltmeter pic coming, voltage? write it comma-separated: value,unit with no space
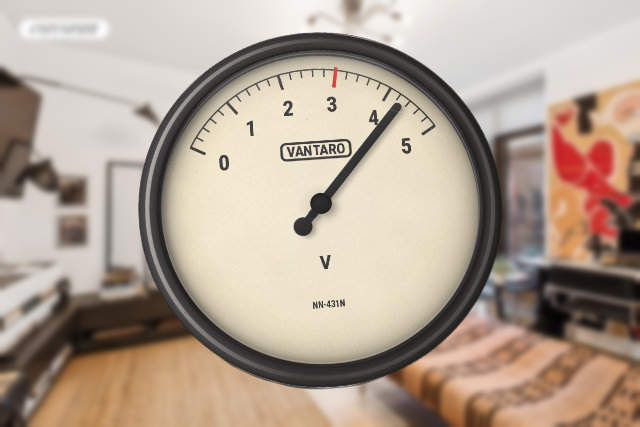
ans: 4.3,V
